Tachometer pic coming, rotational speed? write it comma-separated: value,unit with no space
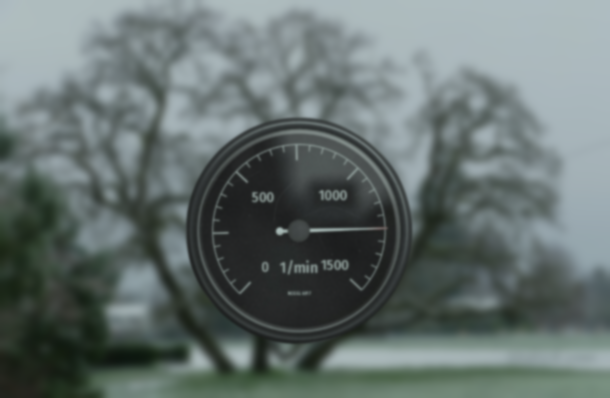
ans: 1250,rpm
